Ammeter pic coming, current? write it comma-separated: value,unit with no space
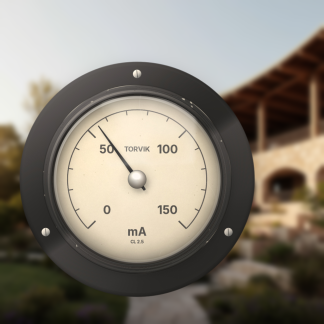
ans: 55,mA
